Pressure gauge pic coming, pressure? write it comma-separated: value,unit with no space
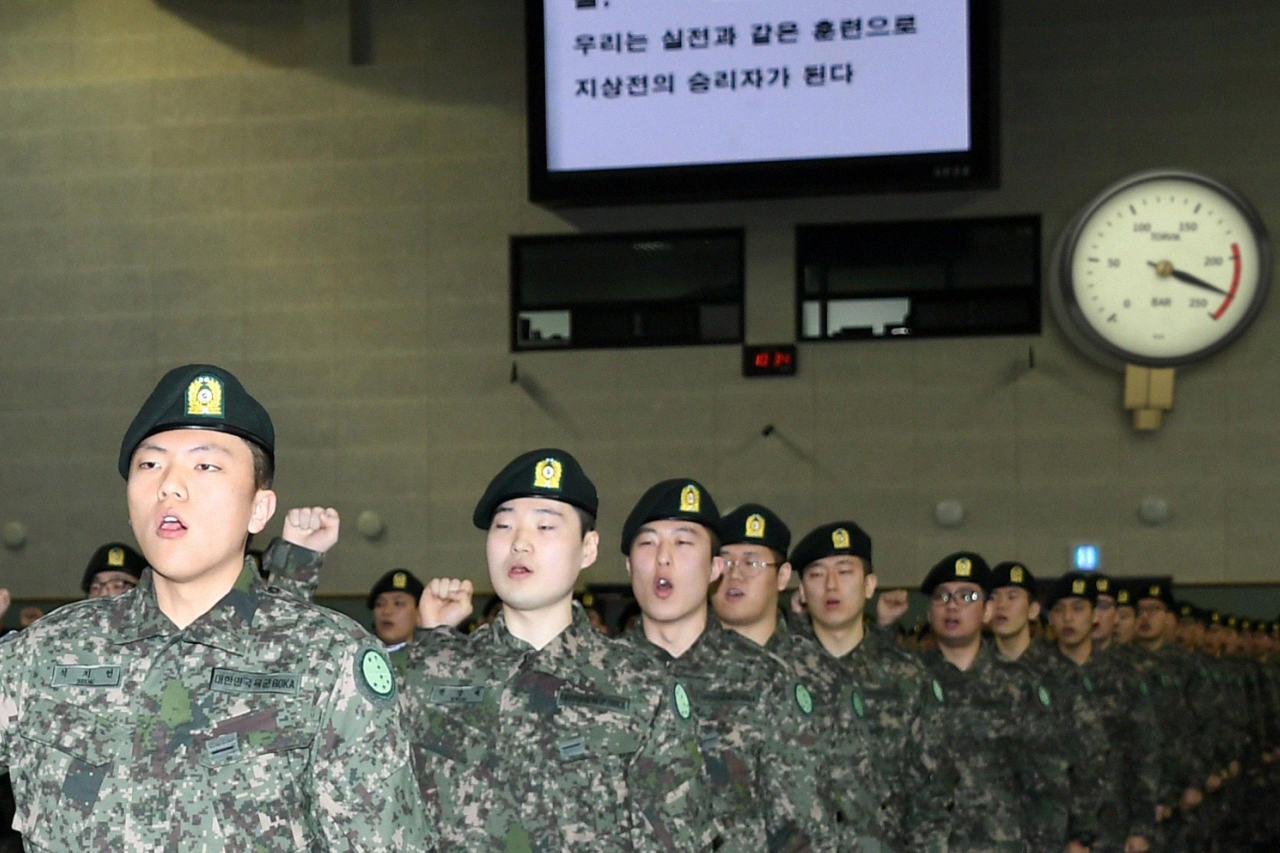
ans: 230,bar
